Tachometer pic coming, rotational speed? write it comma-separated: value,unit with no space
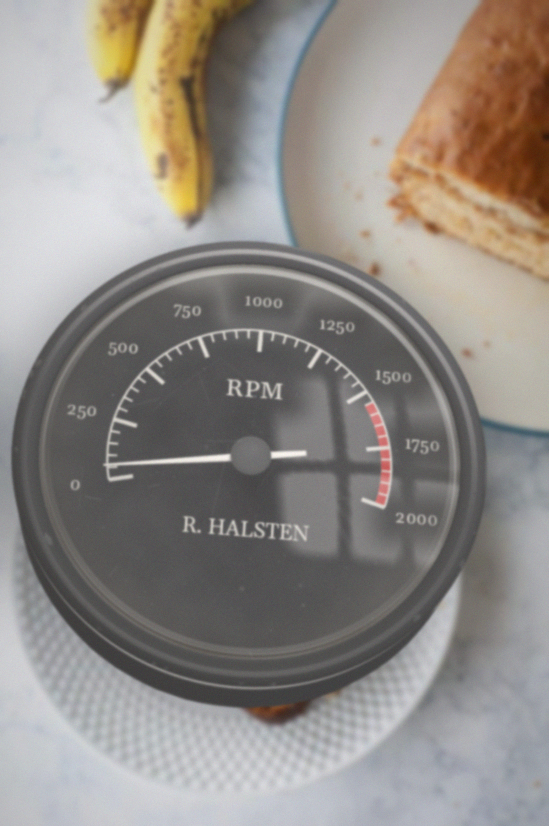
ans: 50,rpm
